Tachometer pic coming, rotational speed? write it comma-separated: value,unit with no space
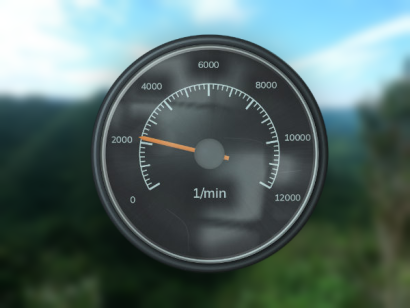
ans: 2200,rpm
